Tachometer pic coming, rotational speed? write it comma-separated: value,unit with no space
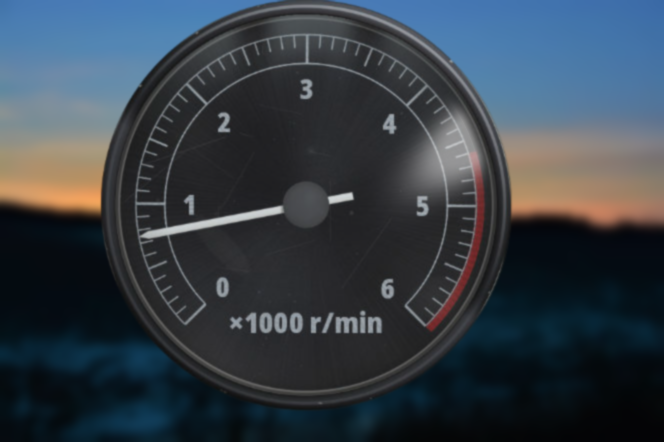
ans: 750,rpm
